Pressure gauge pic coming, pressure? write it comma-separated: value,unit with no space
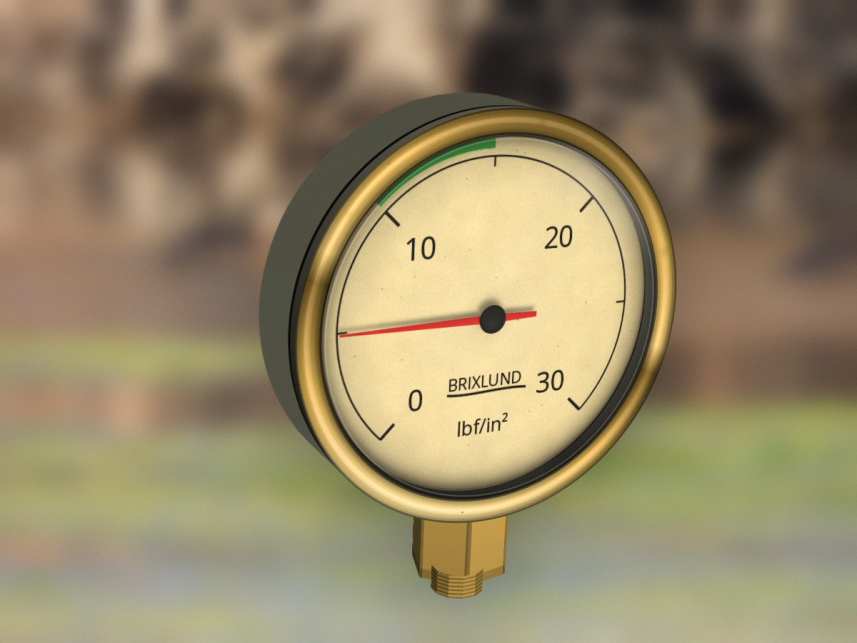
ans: 5,psi
